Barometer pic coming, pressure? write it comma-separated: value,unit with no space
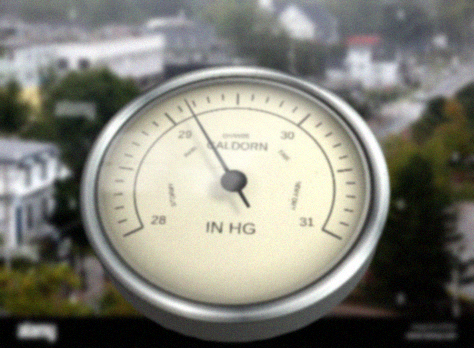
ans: 29.15,inHg
